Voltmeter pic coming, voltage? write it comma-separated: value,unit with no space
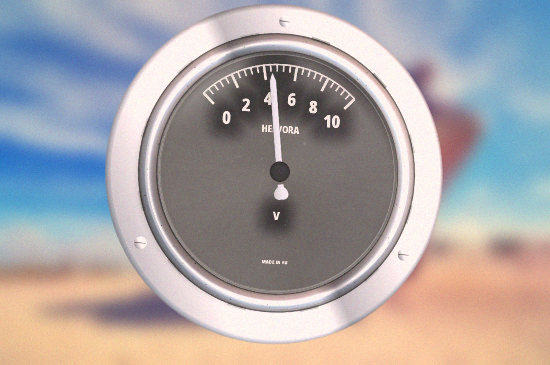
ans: 4.4,V
